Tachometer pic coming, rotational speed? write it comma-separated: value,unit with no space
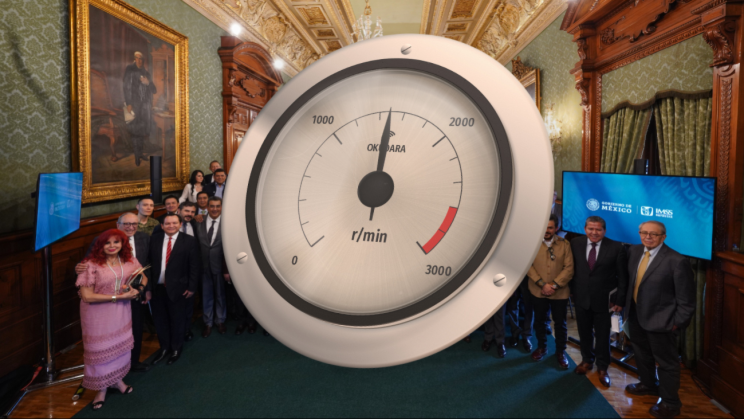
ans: 1500,rpm
